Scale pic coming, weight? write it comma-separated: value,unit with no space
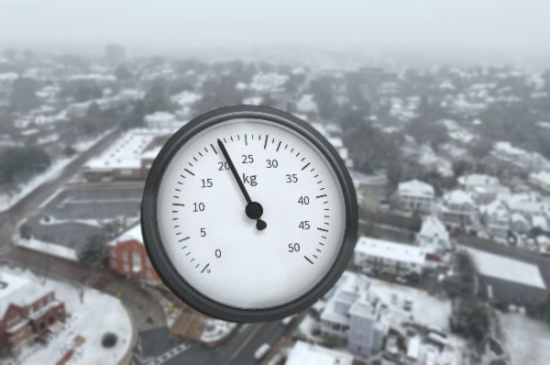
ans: 21,kg
